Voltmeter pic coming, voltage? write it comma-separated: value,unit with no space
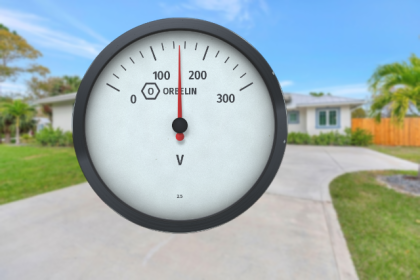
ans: 150,V
